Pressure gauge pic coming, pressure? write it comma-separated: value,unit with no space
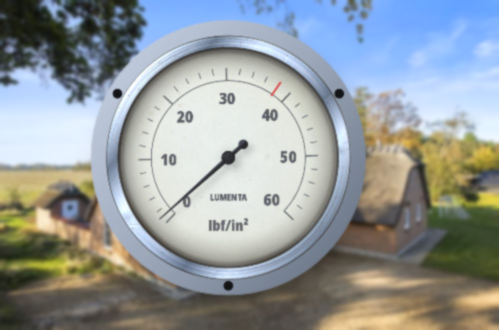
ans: 1,psi
